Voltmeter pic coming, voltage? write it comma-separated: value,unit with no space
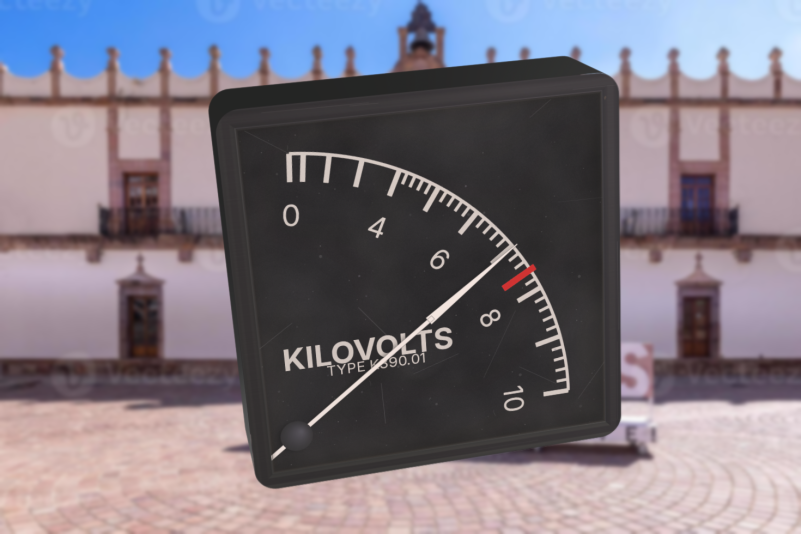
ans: 7,kV
